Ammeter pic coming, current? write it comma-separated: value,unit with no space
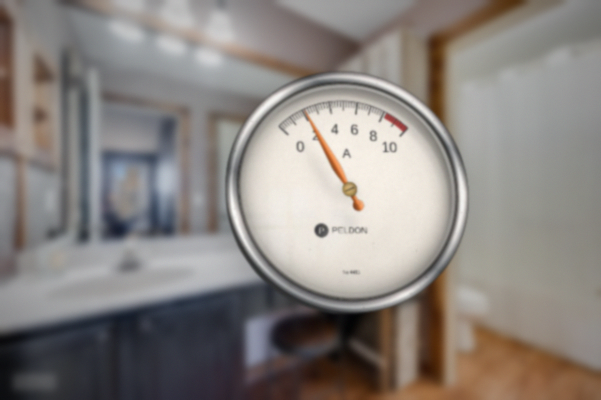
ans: 2,A
